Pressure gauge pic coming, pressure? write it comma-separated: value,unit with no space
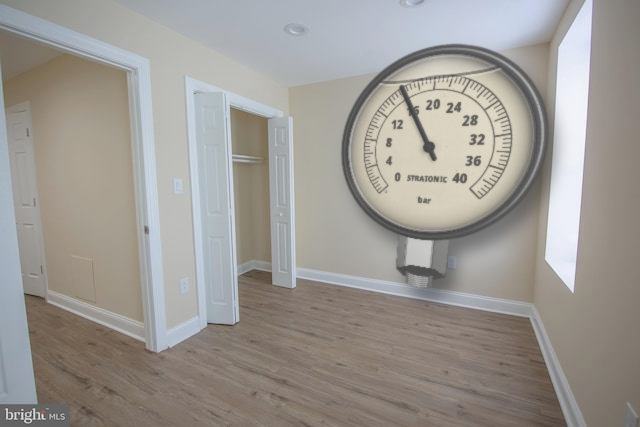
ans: 16,bar
